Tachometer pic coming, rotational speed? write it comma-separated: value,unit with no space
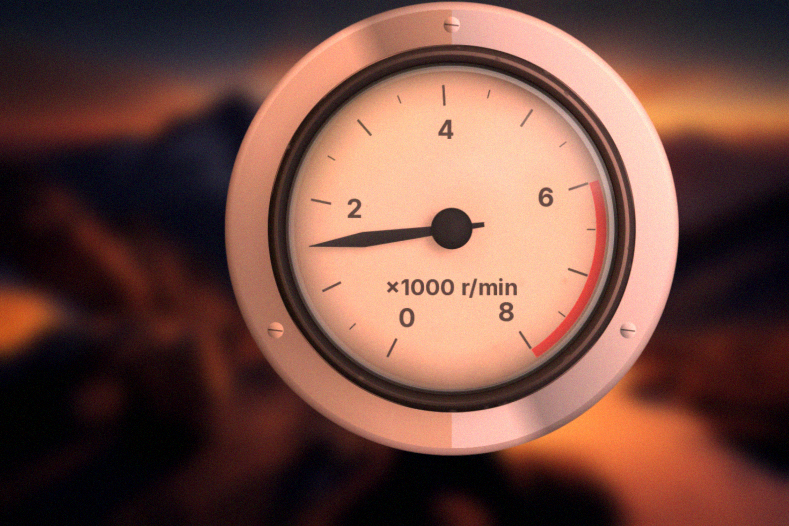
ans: 1500,rpm
